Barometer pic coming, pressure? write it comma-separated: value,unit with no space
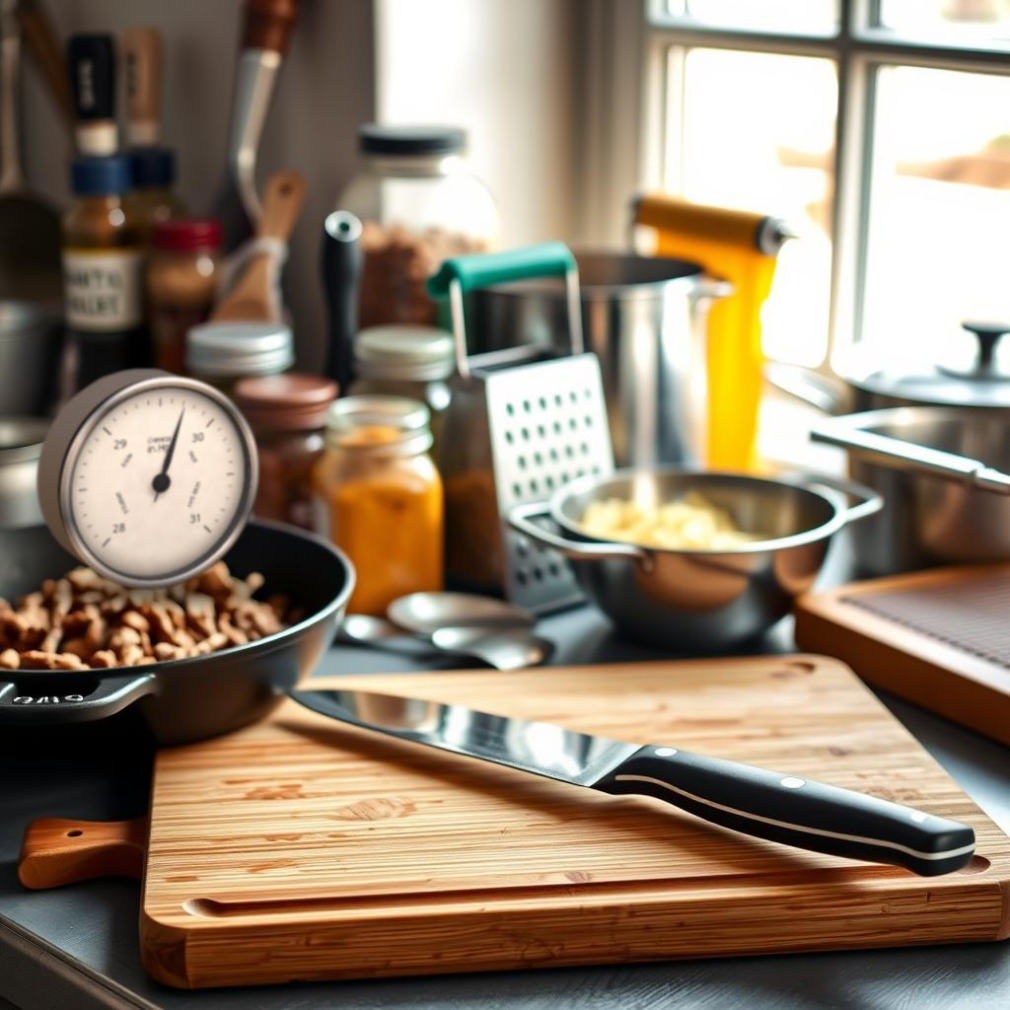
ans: 29.7,inHg
